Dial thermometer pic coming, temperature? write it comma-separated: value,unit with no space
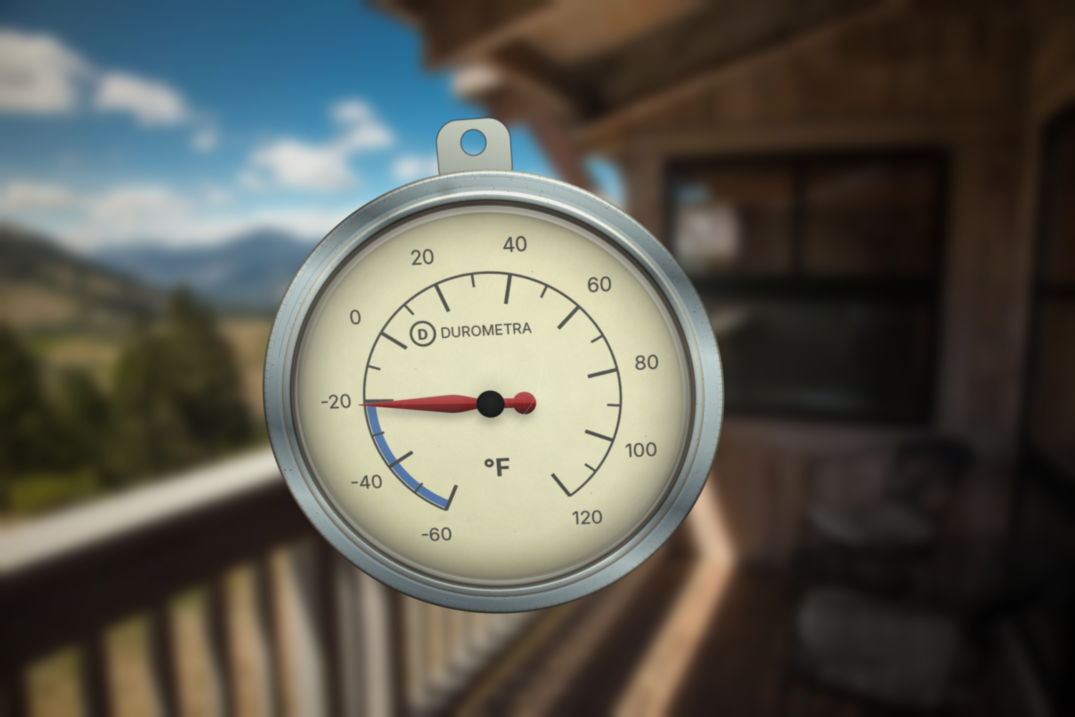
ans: -20,°F
